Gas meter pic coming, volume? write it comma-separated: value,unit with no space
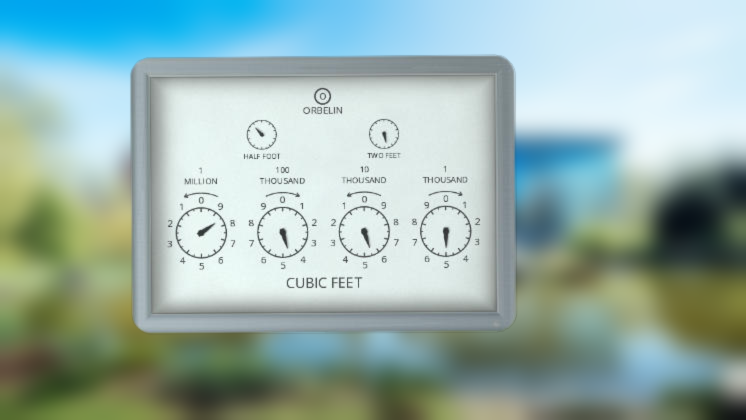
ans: 845500,ft³
